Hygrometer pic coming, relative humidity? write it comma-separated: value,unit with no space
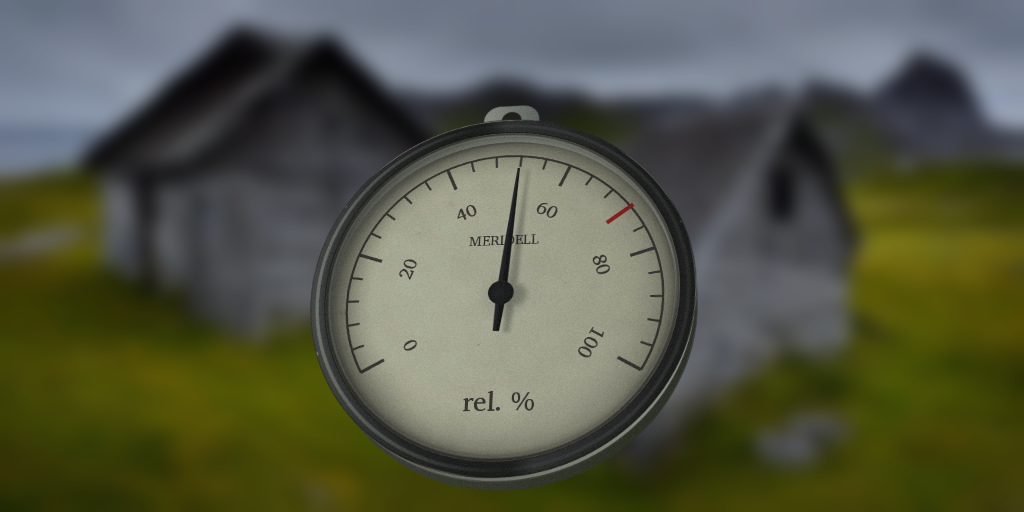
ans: 52,%
